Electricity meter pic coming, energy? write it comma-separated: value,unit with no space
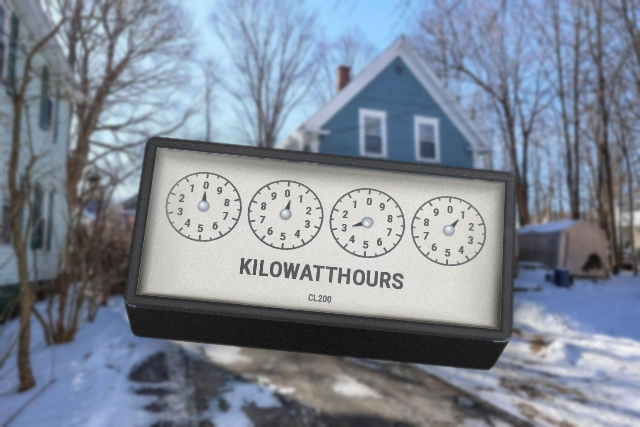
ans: 31,kWh
